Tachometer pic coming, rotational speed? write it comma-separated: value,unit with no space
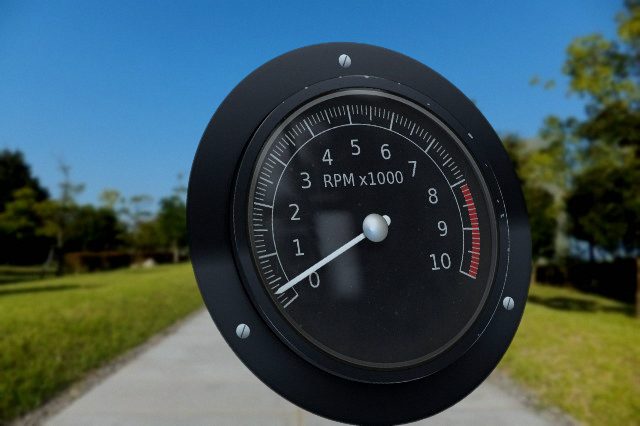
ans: 300,rpm
